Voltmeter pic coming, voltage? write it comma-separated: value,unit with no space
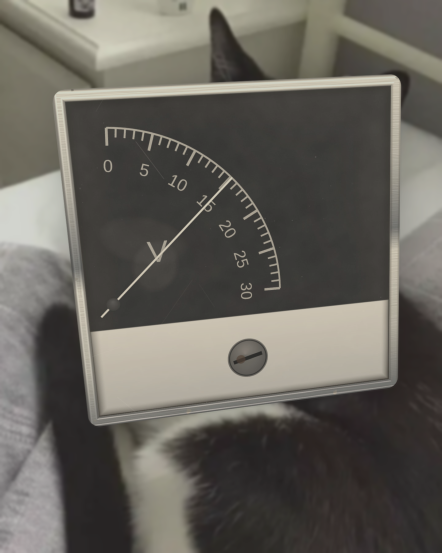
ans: 15,V
